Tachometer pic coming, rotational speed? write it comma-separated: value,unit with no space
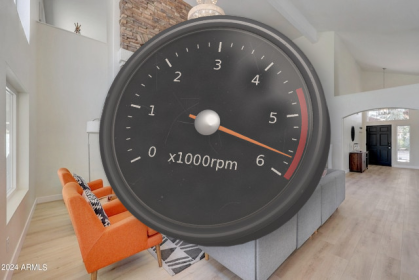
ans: 5700,rpm
